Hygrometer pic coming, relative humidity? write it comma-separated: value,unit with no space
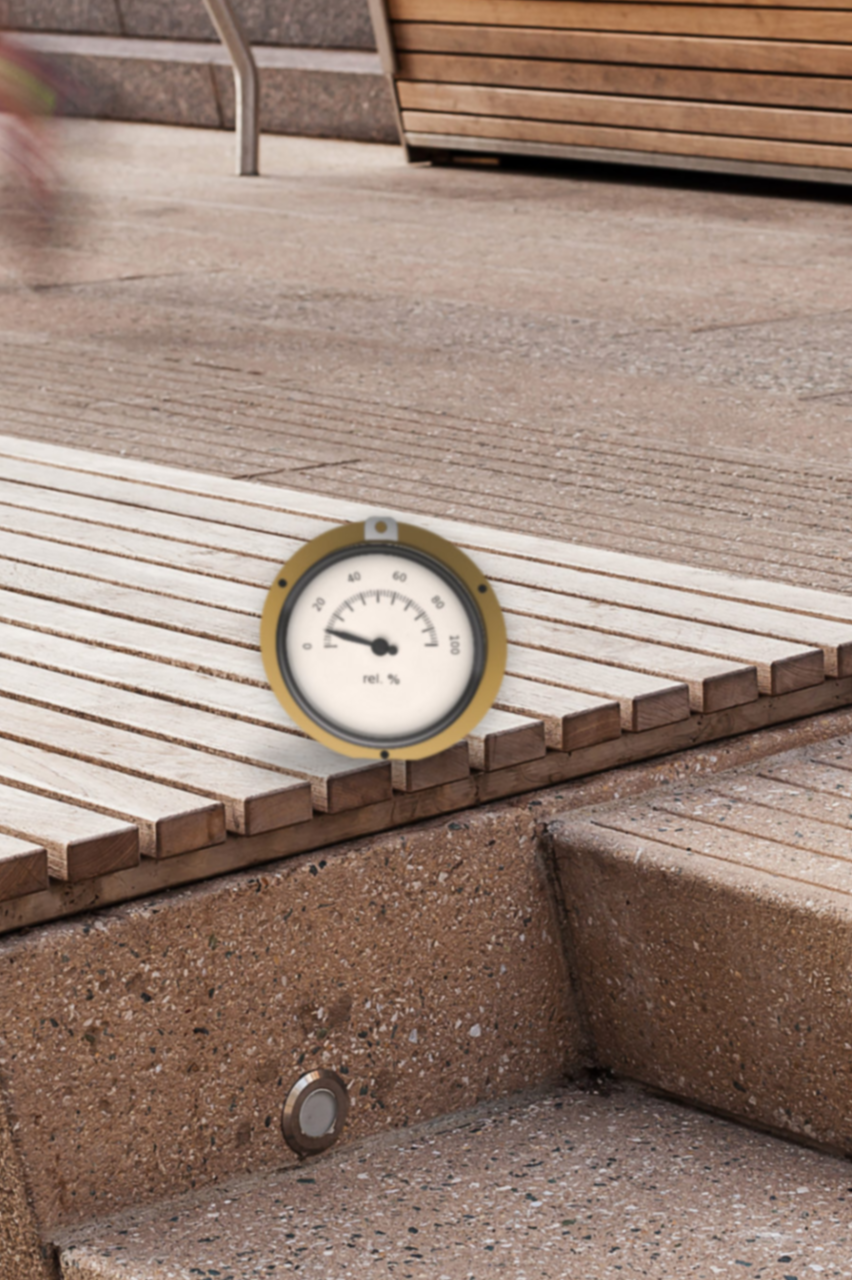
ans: 10,%
